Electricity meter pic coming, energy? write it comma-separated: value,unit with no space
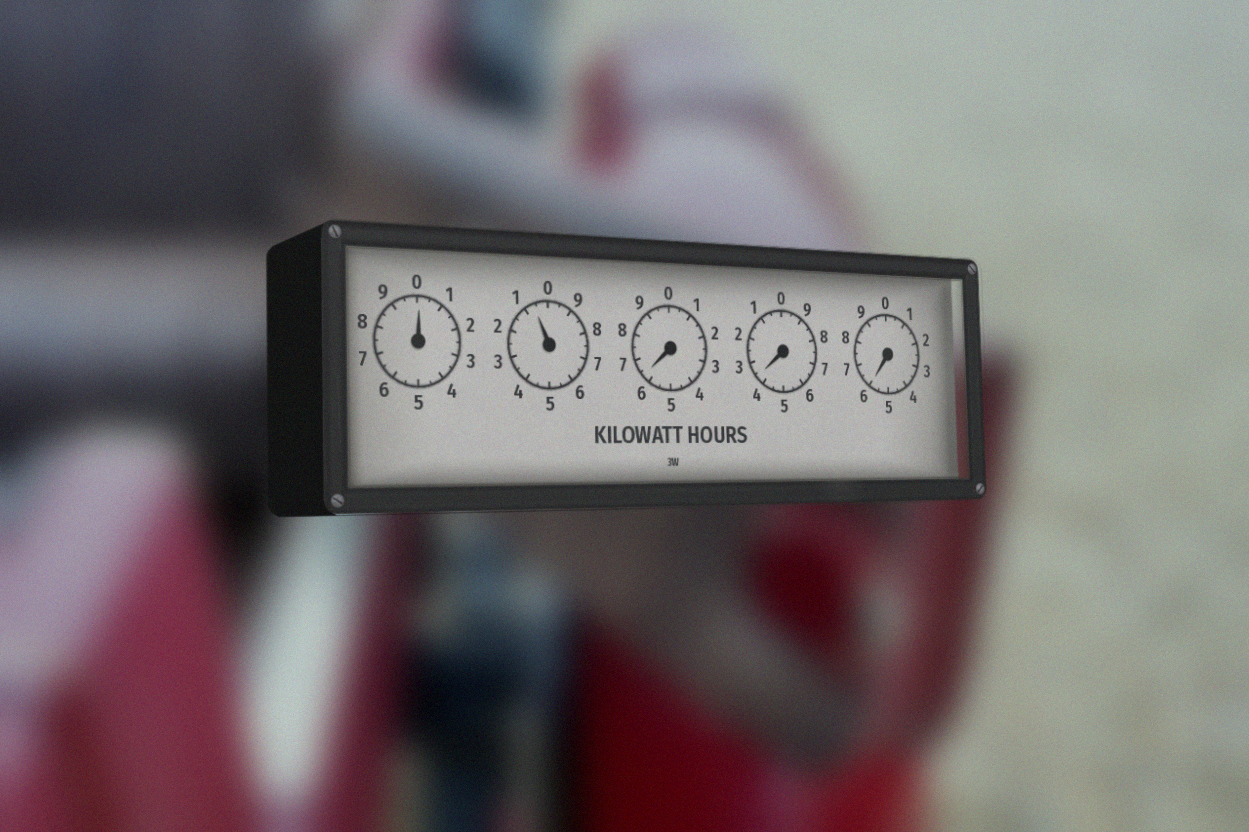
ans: 636,kWh
